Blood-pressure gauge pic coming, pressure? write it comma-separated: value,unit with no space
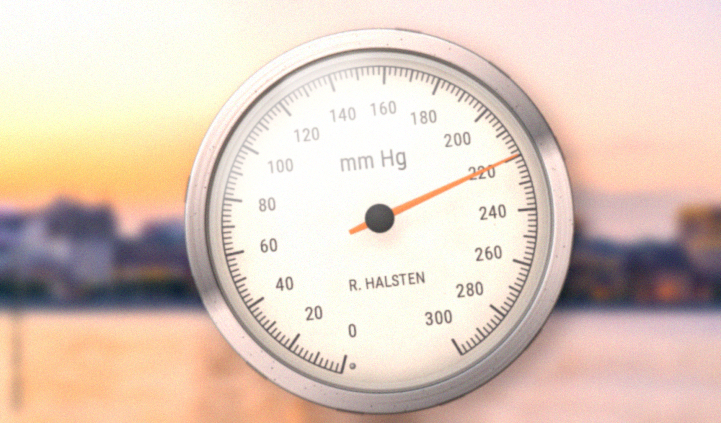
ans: 220,mmHg
